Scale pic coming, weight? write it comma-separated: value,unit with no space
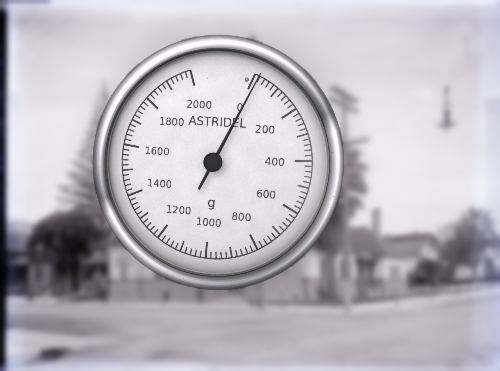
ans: 20,g
